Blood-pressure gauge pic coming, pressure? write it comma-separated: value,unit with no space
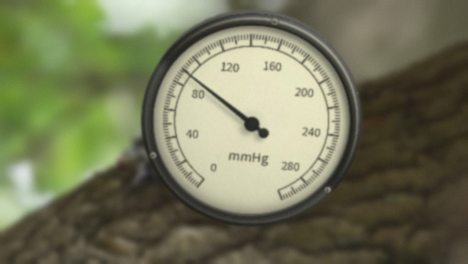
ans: 90,mmHg
